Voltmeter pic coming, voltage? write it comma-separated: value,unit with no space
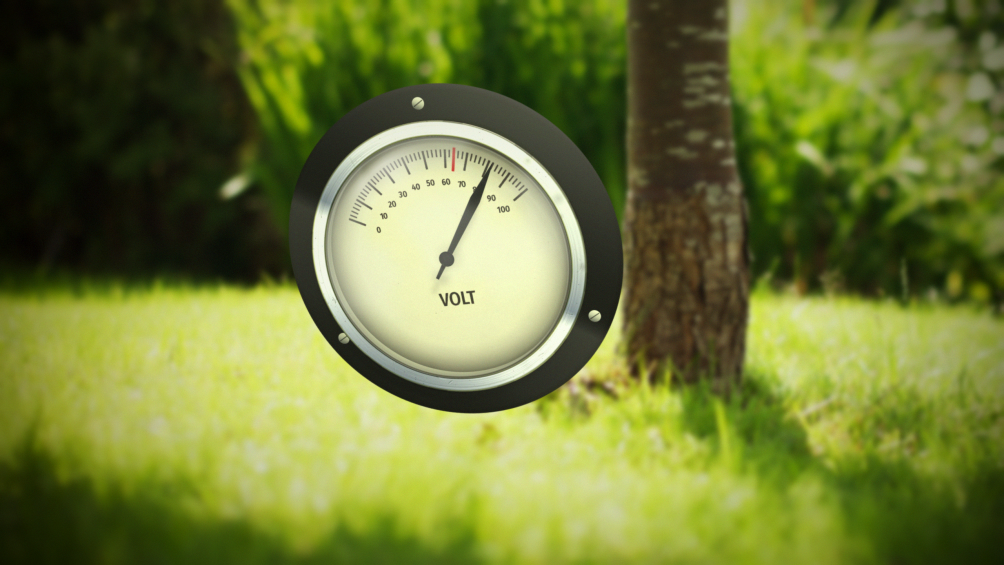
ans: 82,V
